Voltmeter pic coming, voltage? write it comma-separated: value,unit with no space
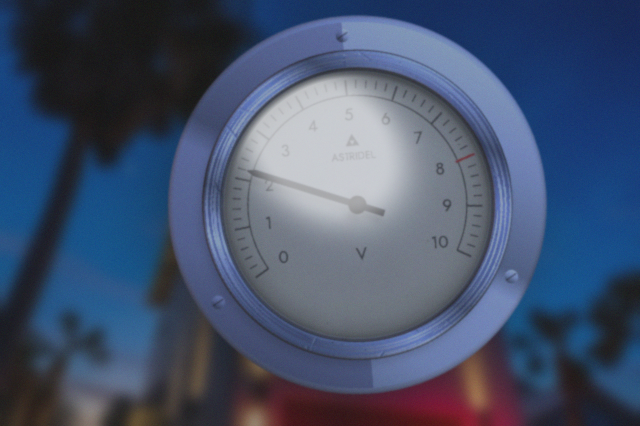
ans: 2.2,V
